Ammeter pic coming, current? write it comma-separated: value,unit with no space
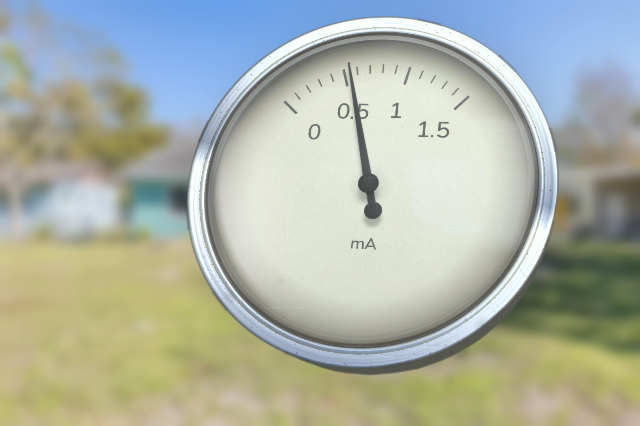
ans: 0.55,mA
